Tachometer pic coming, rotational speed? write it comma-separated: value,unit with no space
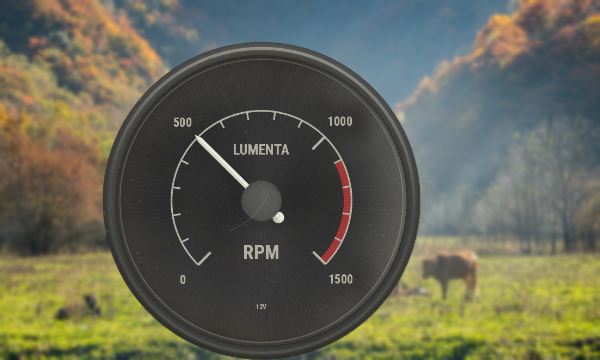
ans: 500,rpm
